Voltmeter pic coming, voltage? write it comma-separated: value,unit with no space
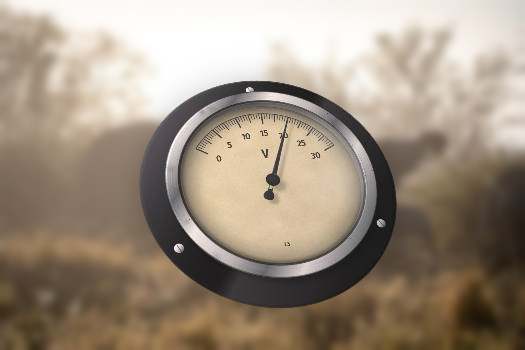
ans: 20,V
